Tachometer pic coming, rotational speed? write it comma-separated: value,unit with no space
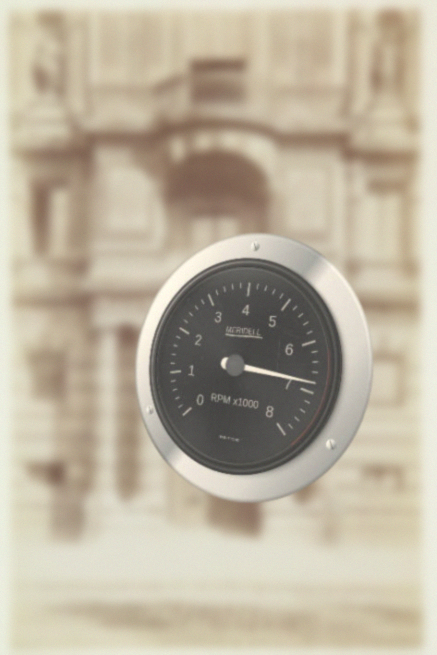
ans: 6800,rpm
